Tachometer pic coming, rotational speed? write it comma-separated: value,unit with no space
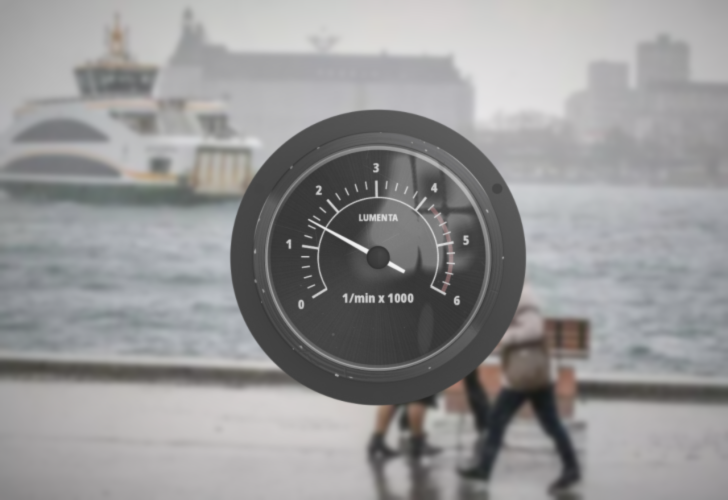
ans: 1500,rpm
